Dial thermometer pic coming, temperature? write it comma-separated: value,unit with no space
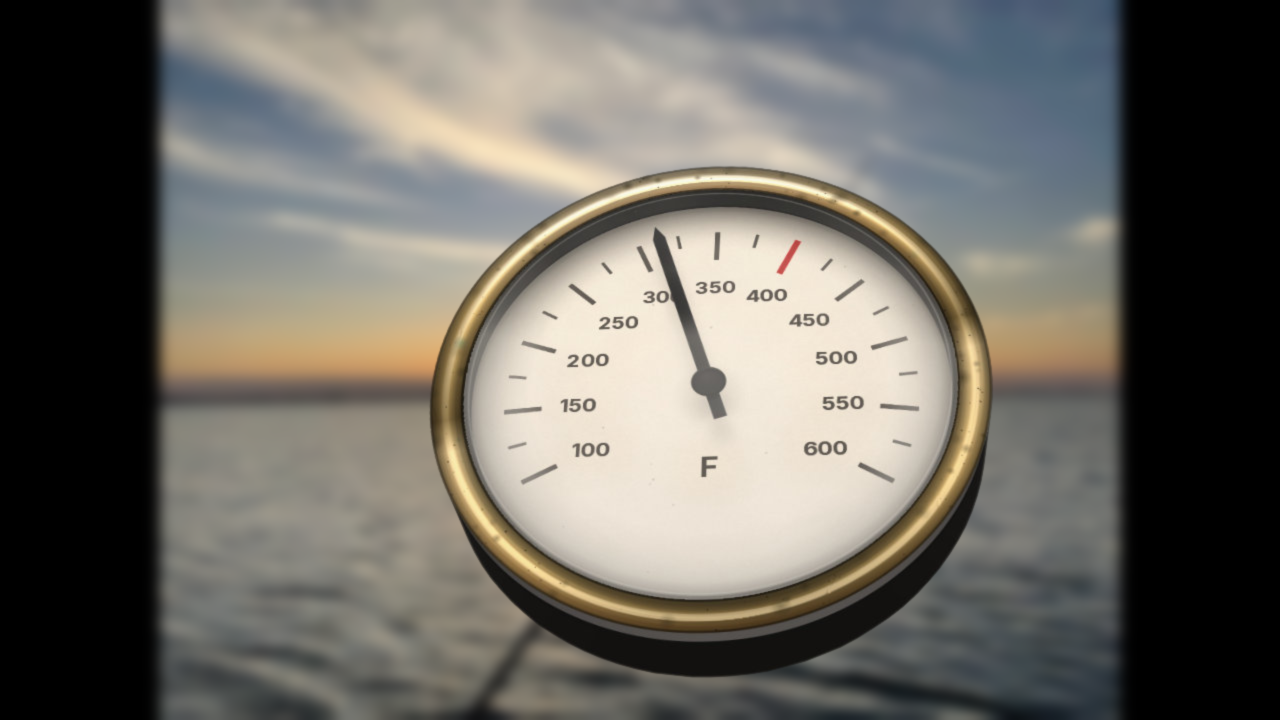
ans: 312.5,°F
